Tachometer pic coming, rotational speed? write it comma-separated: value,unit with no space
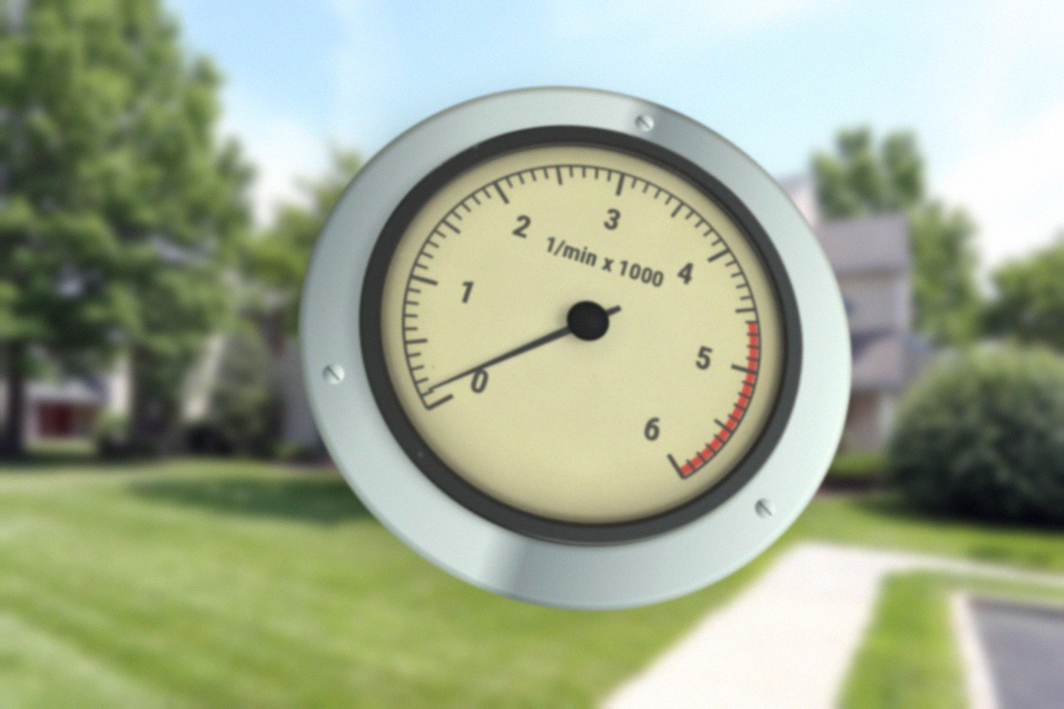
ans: 100,rpm
